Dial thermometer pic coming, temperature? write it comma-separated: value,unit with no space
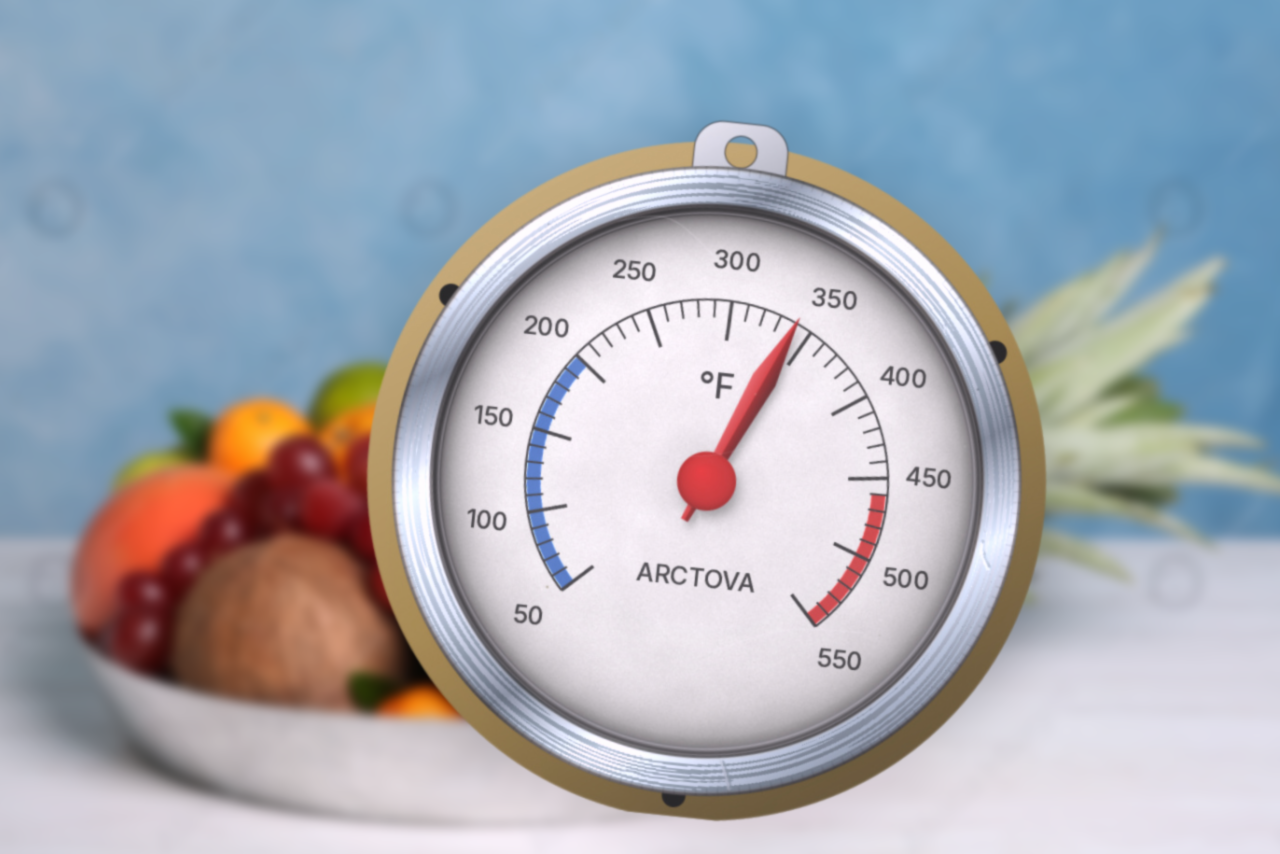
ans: 340,°F
